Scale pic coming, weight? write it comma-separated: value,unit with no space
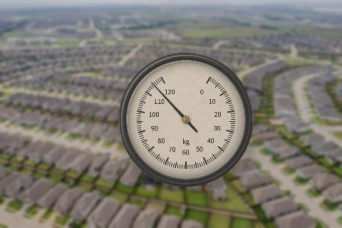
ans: 115,kg
